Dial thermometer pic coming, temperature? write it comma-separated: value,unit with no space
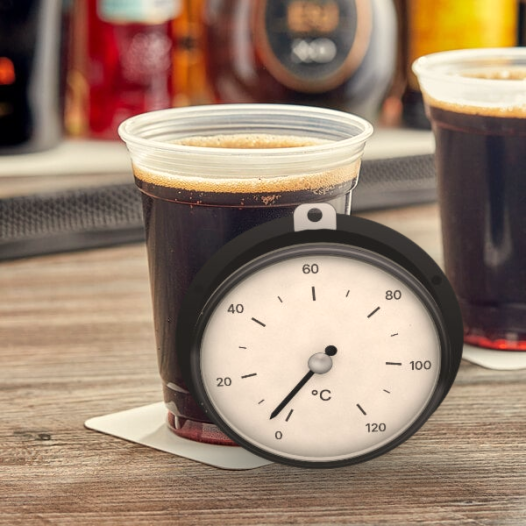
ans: 5,°C
